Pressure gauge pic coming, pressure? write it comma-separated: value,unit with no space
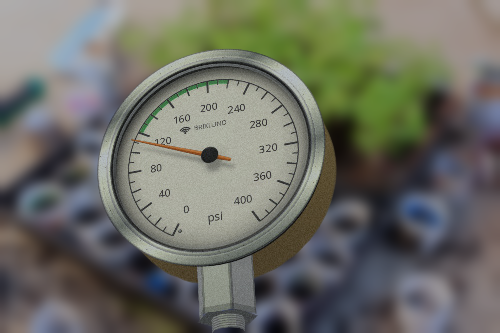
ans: 110,psi
